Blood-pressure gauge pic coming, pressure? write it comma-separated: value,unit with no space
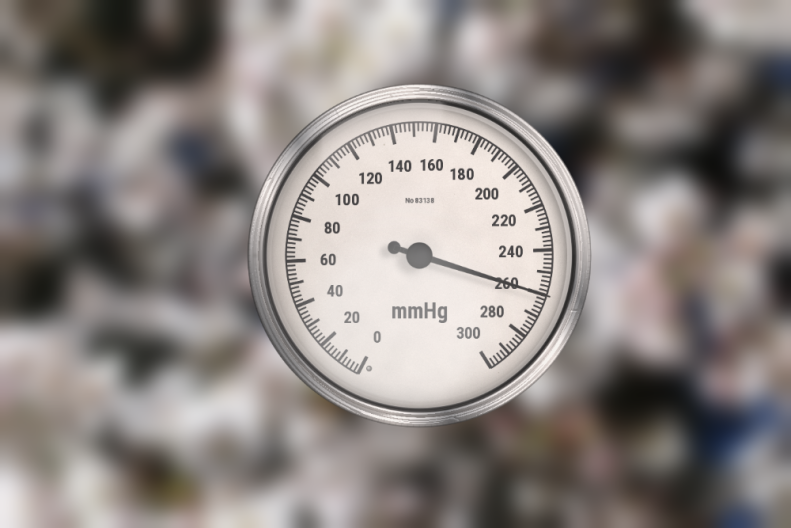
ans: 260,mmHg
